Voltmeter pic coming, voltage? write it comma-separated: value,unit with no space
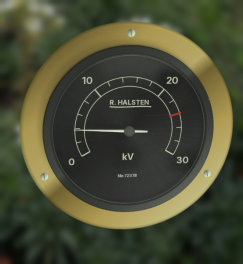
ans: 4,kV
